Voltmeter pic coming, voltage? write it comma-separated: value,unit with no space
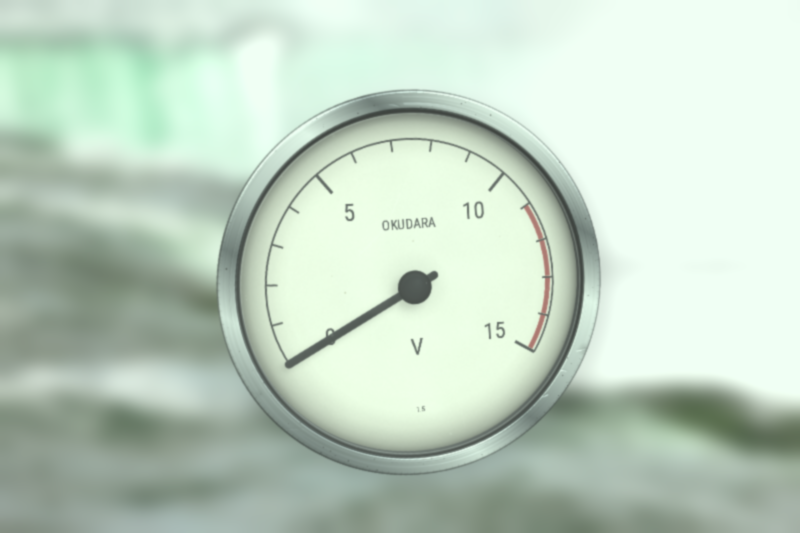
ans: 0,V
